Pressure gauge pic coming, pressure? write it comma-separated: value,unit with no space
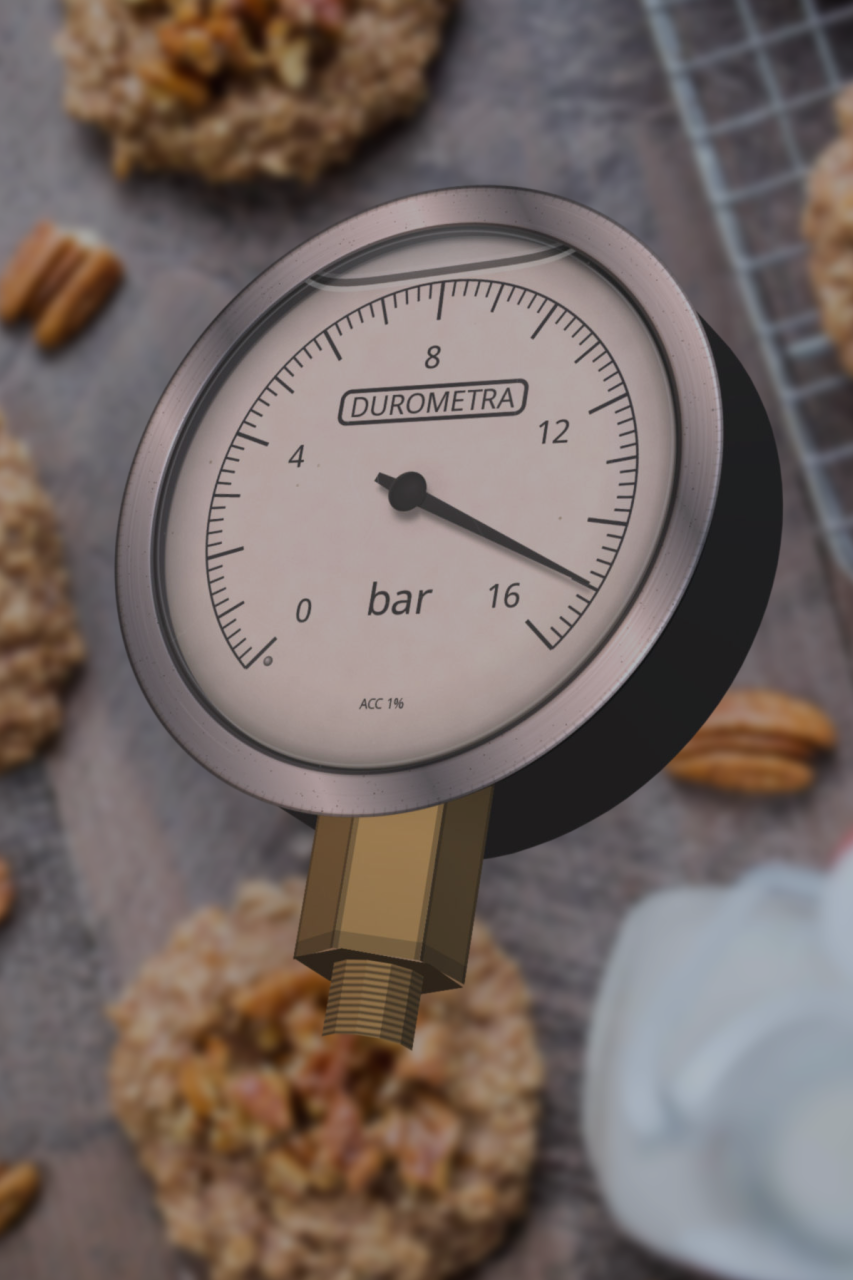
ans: 15,bar
